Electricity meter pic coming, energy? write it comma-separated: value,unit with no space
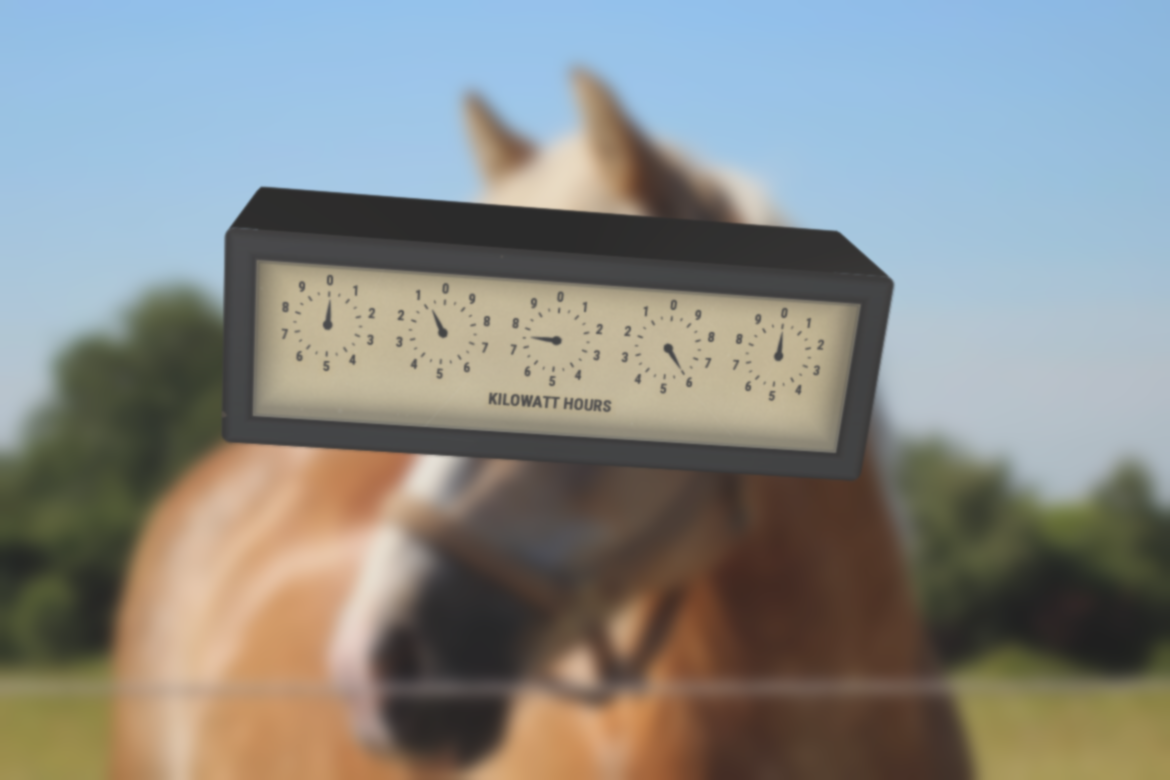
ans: 760,kWh
